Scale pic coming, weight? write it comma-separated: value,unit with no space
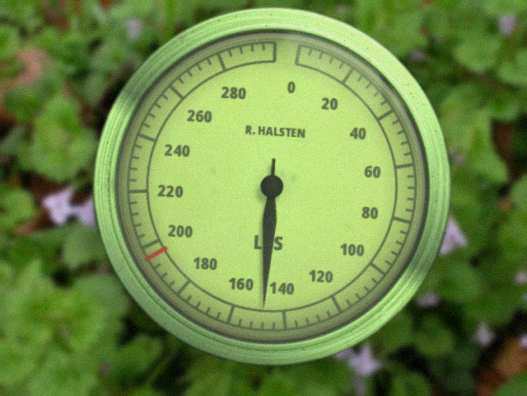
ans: 148,lb
